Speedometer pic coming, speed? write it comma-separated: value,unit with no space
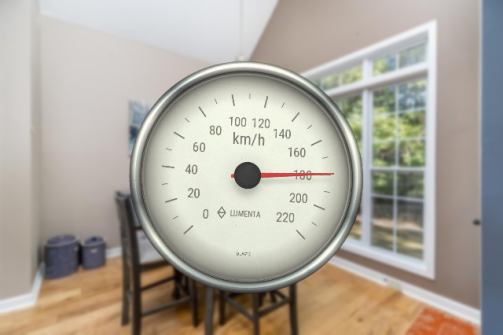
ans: 180,km/h
